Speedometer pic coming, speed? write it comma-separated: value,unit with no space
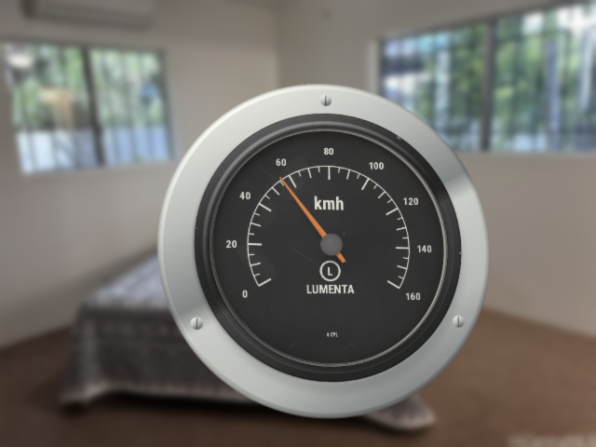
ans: 55,km/h
